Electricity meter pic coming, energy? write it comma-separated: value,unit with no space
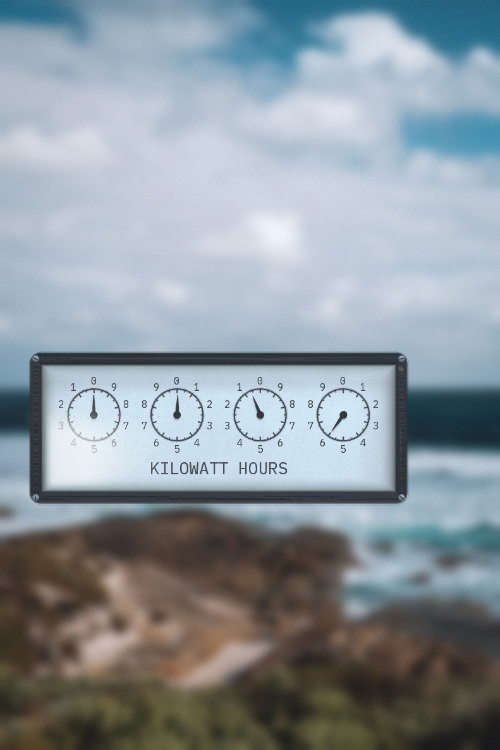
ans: 6,kWh
